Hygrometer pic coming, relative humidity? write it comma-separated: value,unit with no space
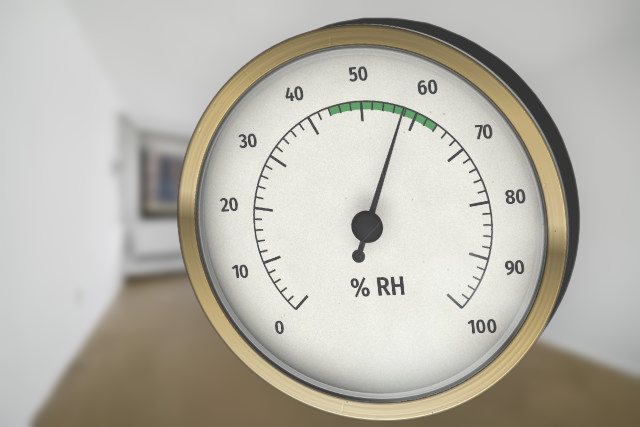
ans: 58,%
